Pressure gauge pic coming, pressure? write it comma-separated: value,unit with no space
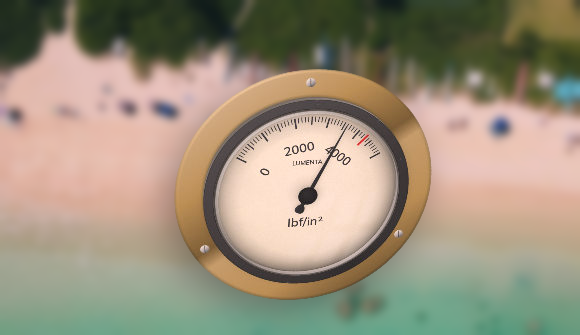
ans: 3500,psi
